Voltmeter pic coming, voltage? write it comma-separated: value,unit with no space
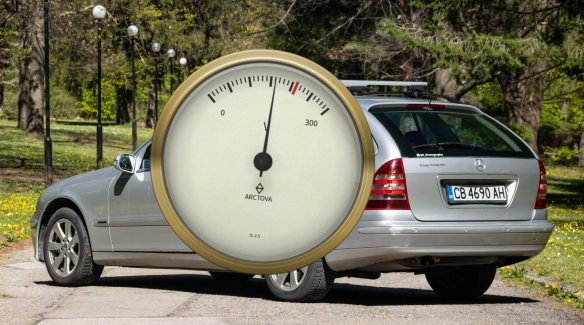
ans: 160,V
